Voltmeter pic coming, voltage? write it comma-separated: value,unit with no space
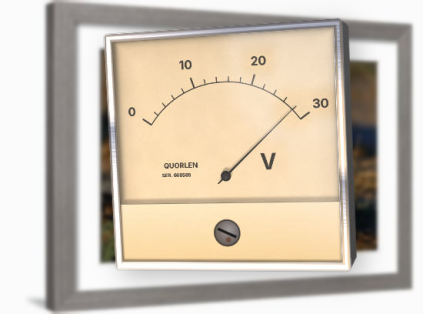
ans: 28,V
